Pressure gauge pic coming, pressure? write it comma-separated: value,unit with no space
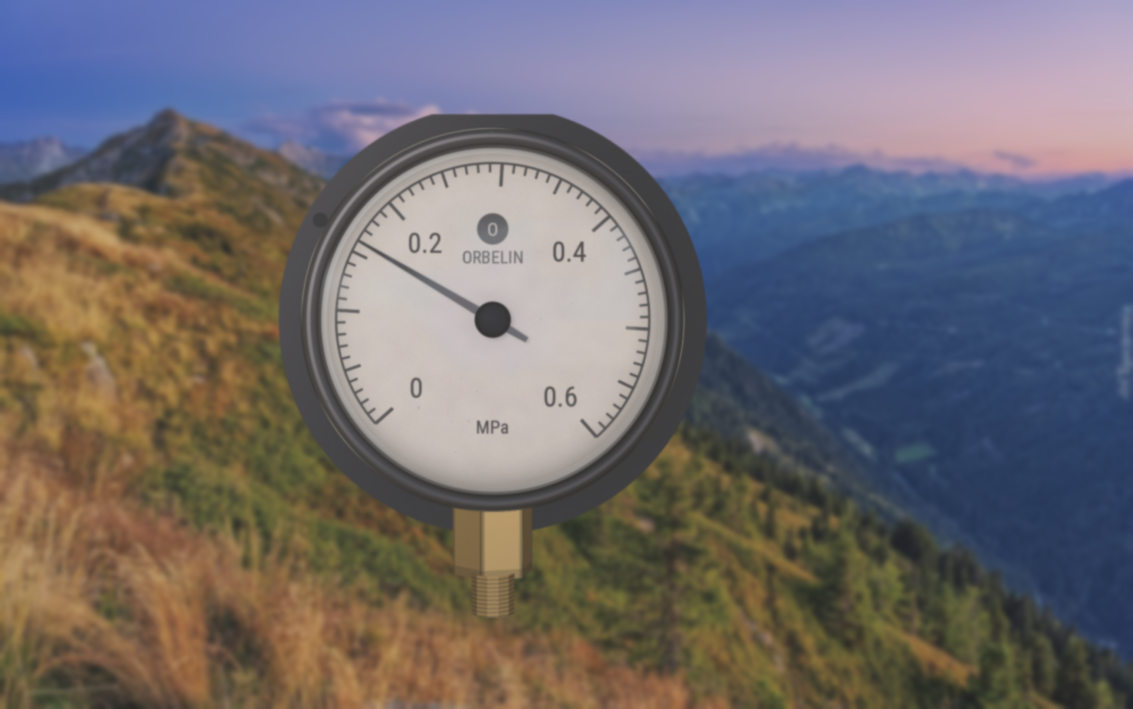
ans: 0.16,MPa
